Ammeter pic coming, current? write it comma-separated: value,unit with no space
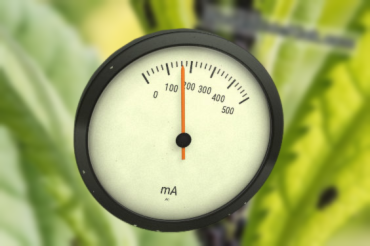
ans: 160,mA
